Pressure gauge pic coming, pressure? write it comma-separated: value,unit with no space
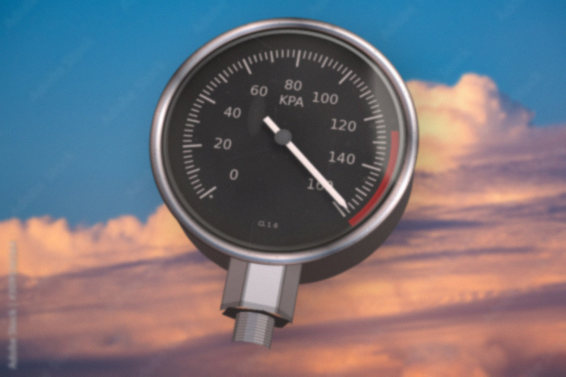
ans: 158,kPa
